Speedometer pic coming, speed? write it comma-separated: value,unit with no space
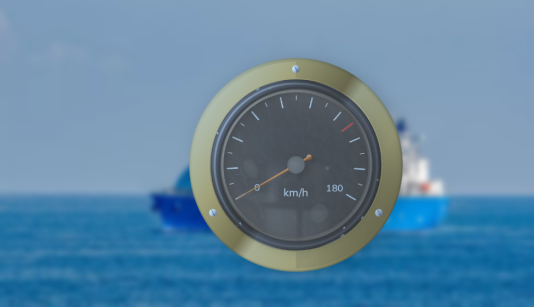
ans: 0,km/h
